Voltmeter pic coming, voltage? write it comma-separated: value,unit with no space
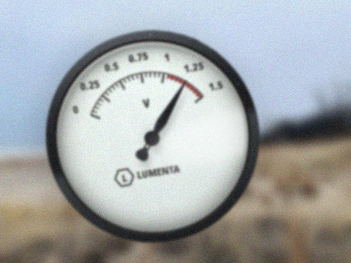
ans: 1.25,V
